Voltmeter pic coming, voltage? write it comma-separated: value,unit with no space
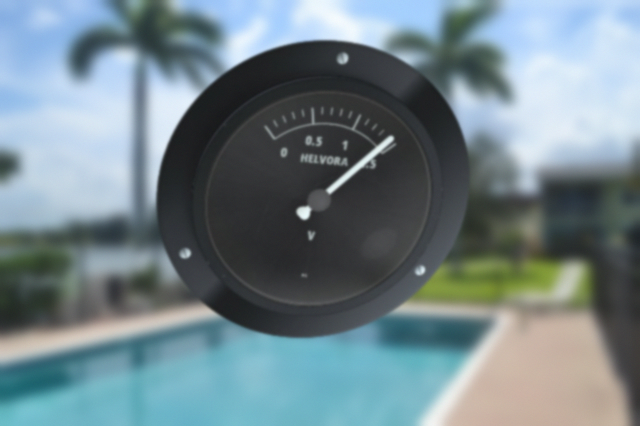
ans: 1.4,V
